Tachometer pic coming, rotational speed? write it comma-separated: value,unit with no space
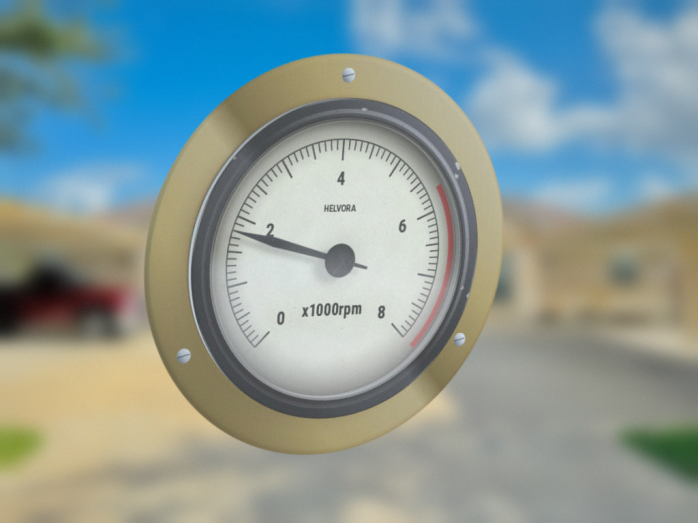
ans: 1800,rpm
